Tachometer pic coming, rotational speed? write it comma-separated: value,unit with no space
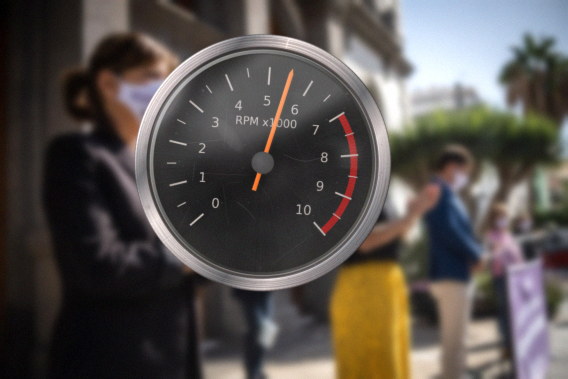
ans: 5500,rpm
